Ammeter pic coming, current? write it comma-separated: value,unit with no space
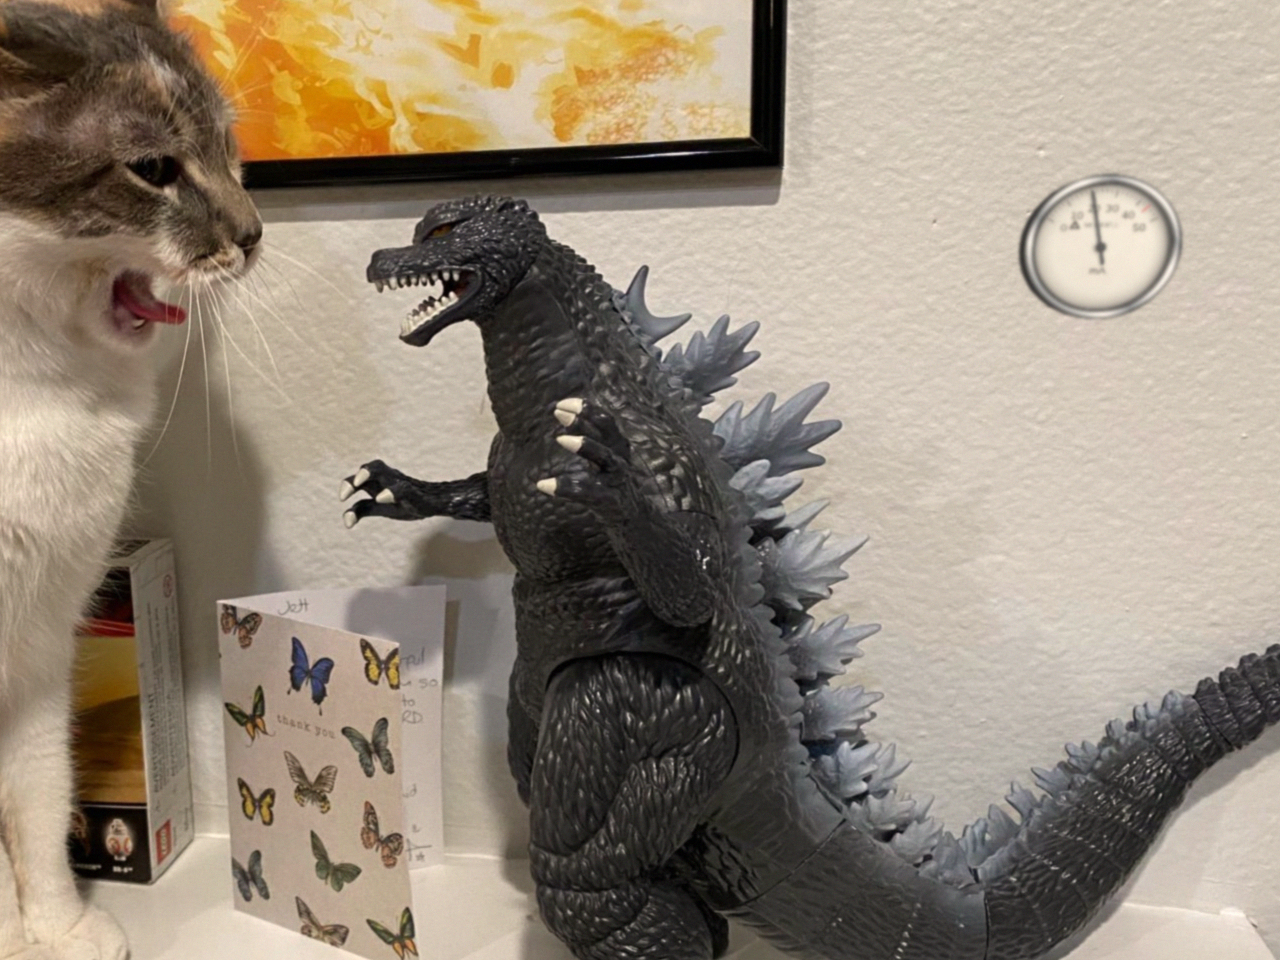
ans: 20,mA
